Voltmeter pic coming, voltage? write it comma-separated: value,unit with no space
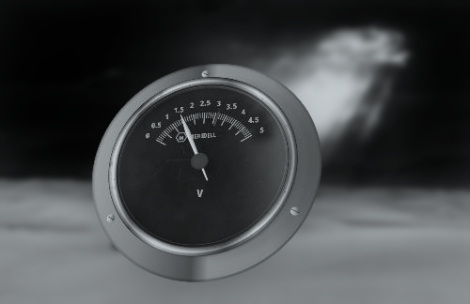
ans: 1.5,V
